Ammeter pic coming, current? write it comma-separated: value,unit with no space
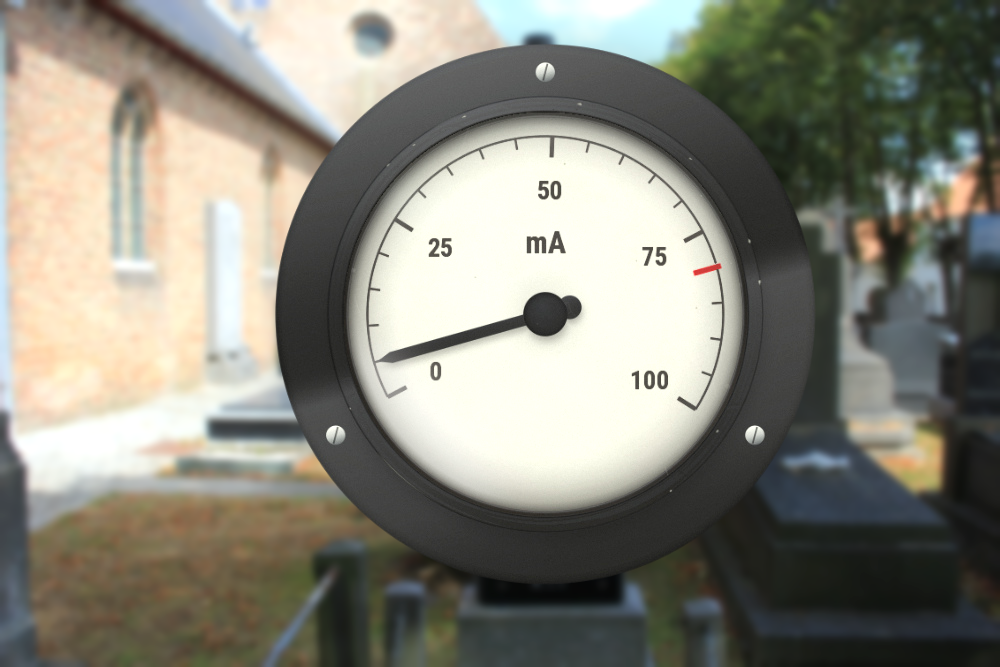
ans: 5,mA
